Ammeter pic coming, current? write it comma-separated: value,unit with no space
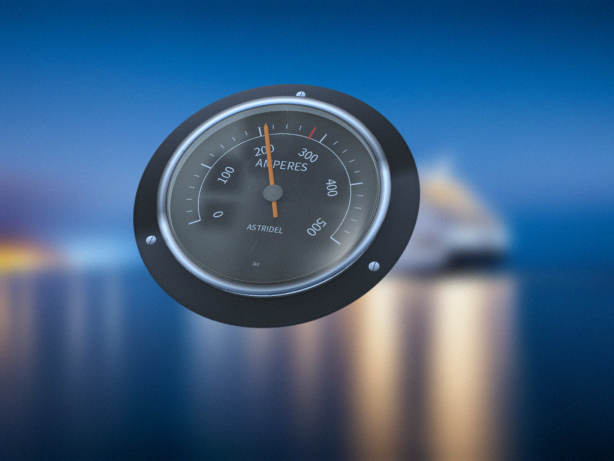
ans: 210,A
